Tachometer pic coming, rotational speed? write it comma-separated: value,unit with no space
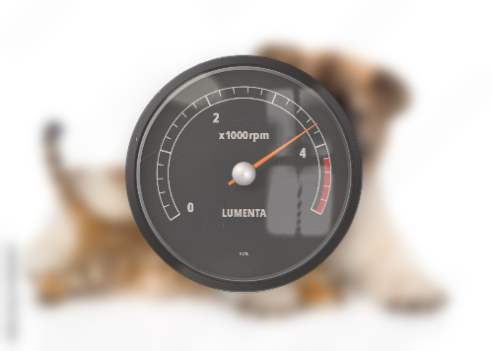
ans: 3700,rpm
